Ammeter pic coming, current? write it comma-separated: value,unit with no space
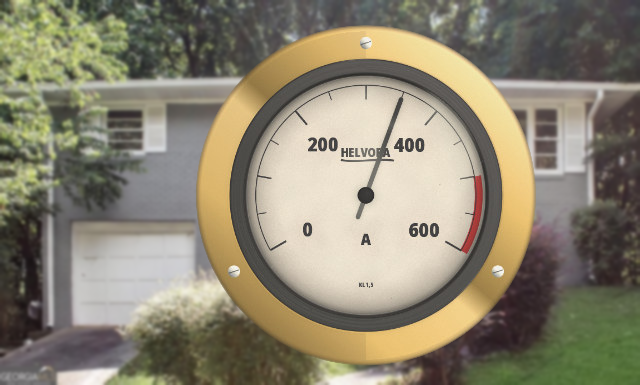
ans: 350,A
